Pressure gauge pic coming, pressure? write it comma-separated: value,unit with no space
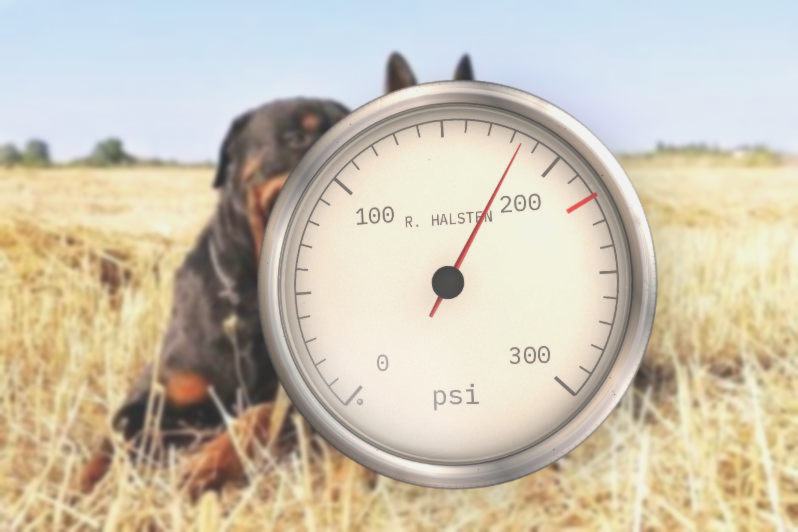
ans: 185,psi
